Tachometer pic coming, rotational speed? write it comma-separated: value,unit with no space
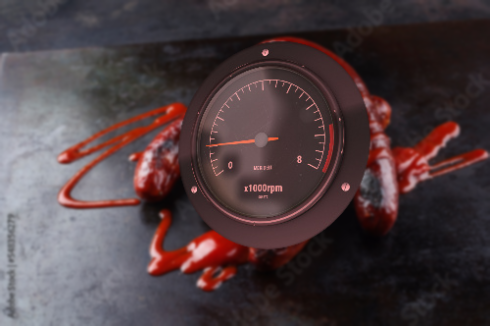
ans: 1000,rpm
